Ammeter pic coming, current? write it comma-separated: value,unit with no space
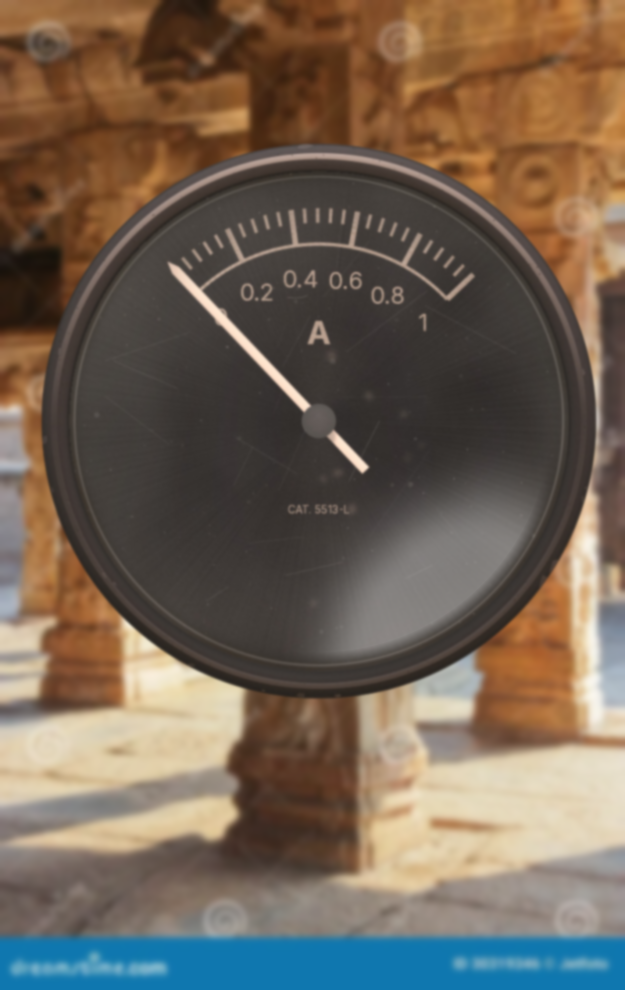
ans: 0,A
